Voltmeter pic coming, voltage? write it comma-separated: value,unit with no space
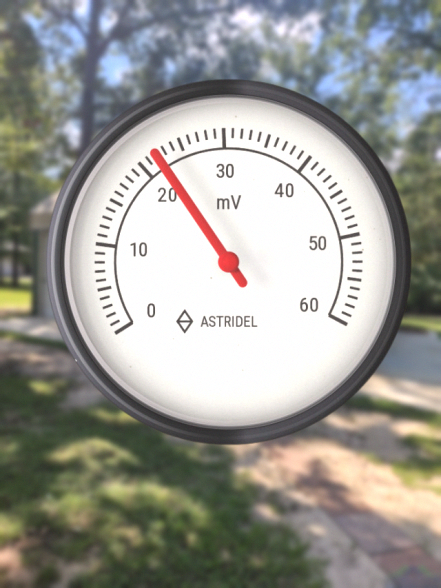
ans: 22,mV
